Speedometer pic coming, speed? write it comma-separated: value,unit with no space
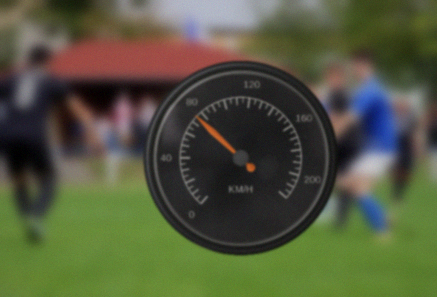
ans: 75,km/h
